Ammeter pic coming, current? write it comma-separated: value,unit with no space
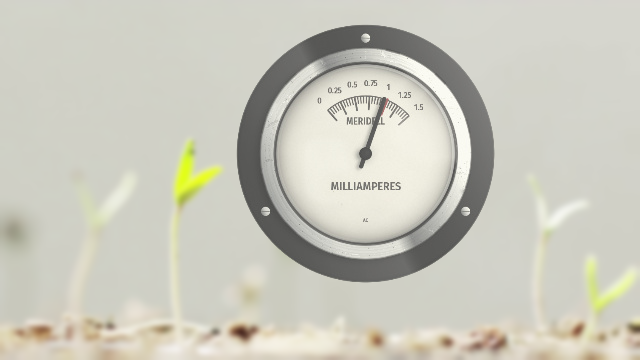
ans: 1,mA
